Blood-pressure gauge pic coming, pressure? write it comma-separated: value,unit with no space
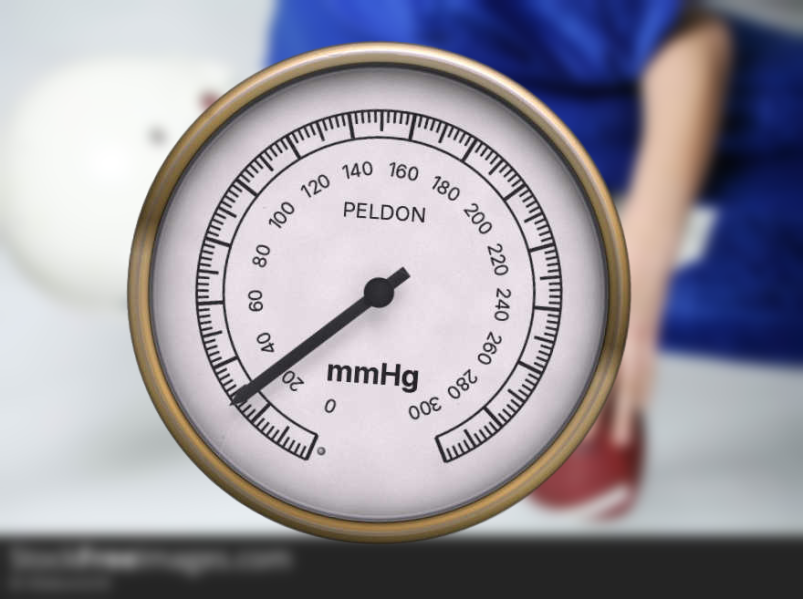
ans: 28,mmHg
